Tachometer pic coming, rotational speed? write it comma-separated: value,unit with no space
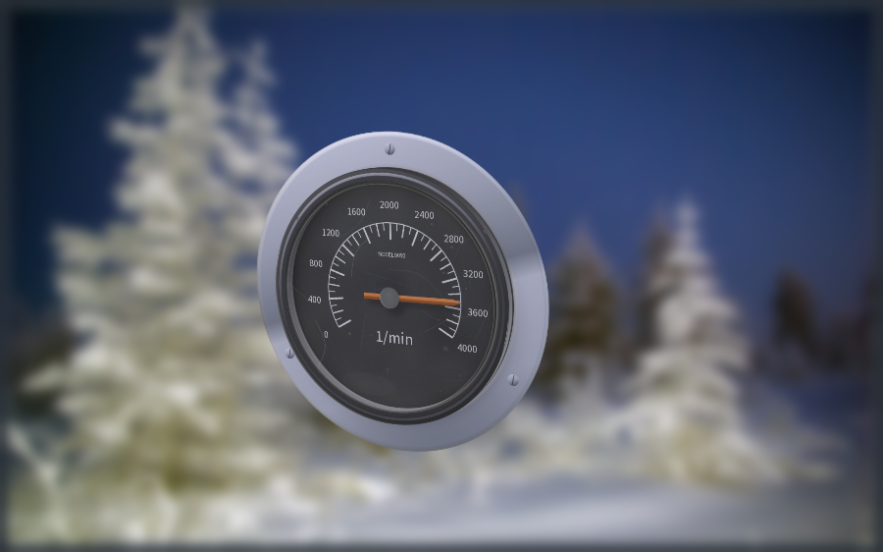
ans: 3500,rpm
